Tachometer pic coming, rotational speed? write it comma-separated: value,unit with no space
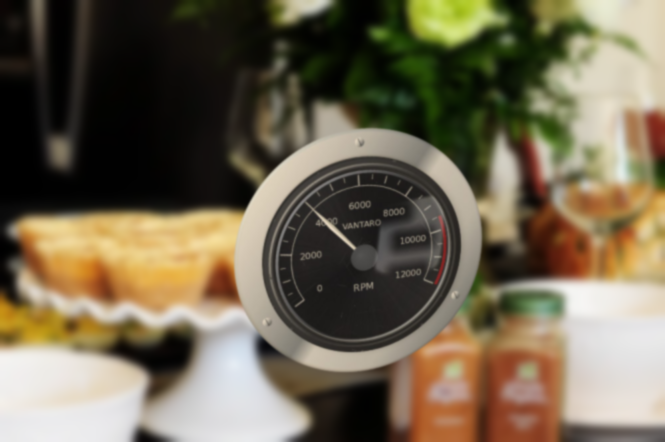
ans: 4000,rpm
